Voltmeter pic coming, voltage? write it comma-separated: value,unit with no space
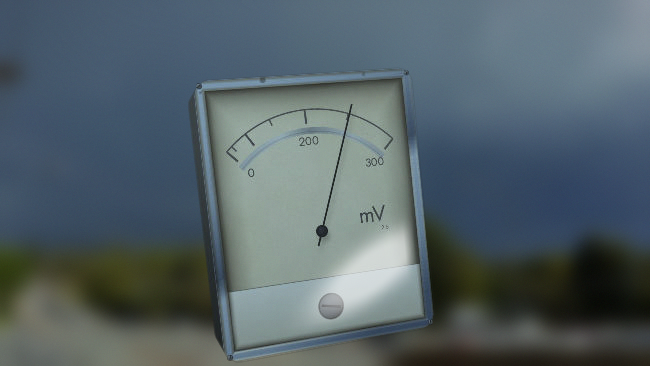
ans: 250,mV
